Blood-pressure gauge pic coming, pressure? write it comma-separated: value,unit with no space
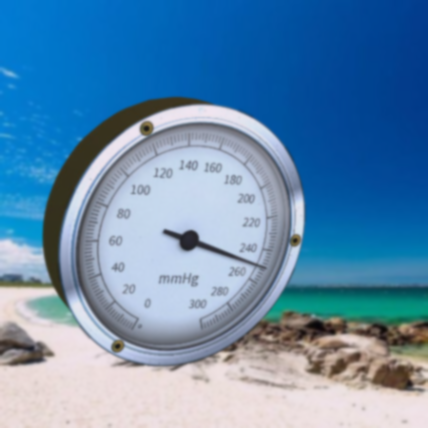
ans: 250,mmHg
